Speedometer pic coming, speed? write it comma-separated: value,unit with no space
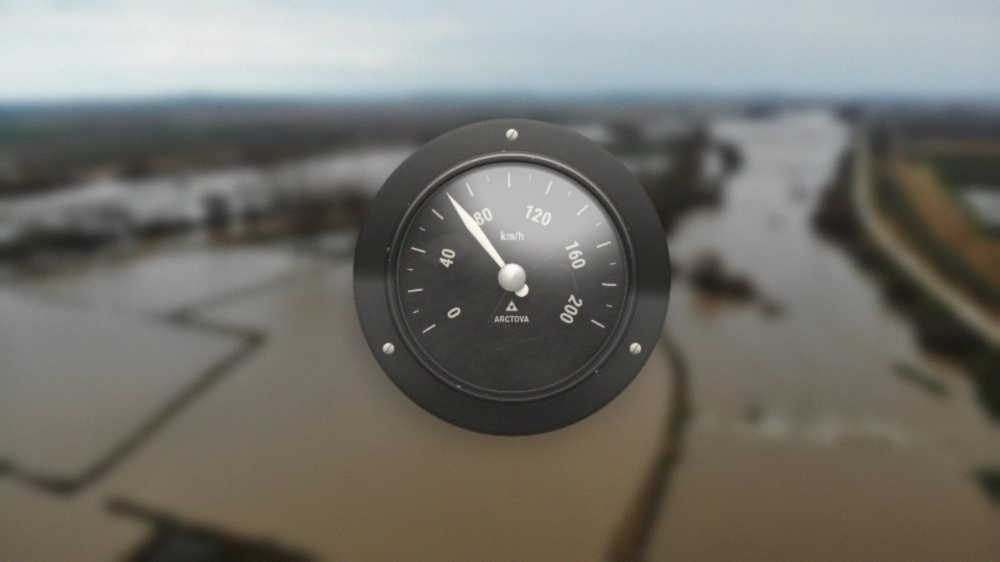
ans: 70,km/h
